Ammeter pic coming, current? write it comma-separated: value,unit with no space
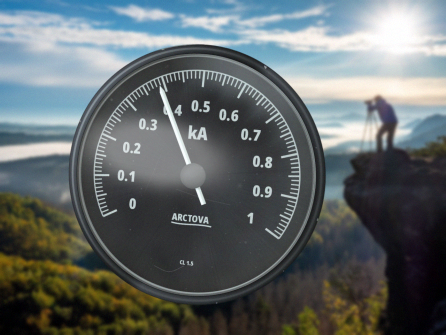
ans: 0.39,kA
